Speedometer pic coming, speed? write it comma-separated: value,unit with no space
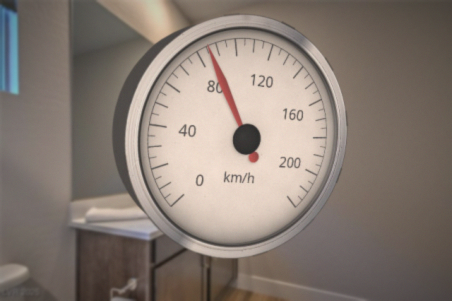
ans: 85,km/h
